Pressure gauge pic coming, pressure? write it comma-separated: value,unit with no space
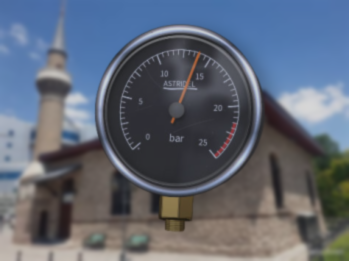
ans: 14,bar
